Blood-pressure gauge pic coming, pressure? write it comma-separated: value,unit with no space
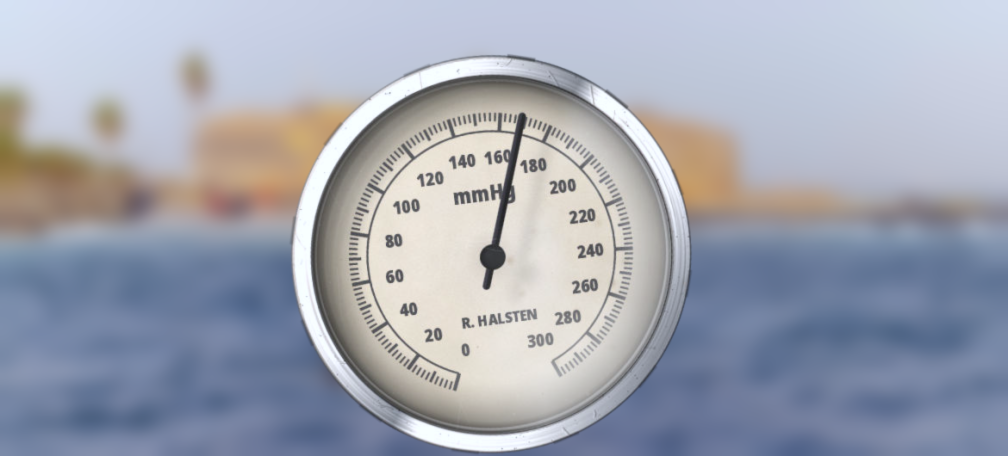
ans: 168,mmHg
